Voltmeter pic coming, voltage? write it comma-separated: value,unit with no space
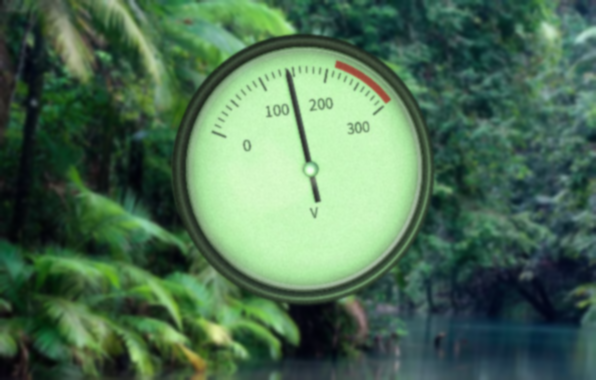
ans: 140,V
